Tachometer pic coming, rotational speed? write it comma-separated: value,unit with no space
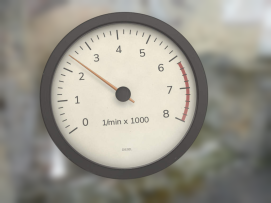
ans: 2400,rpm
